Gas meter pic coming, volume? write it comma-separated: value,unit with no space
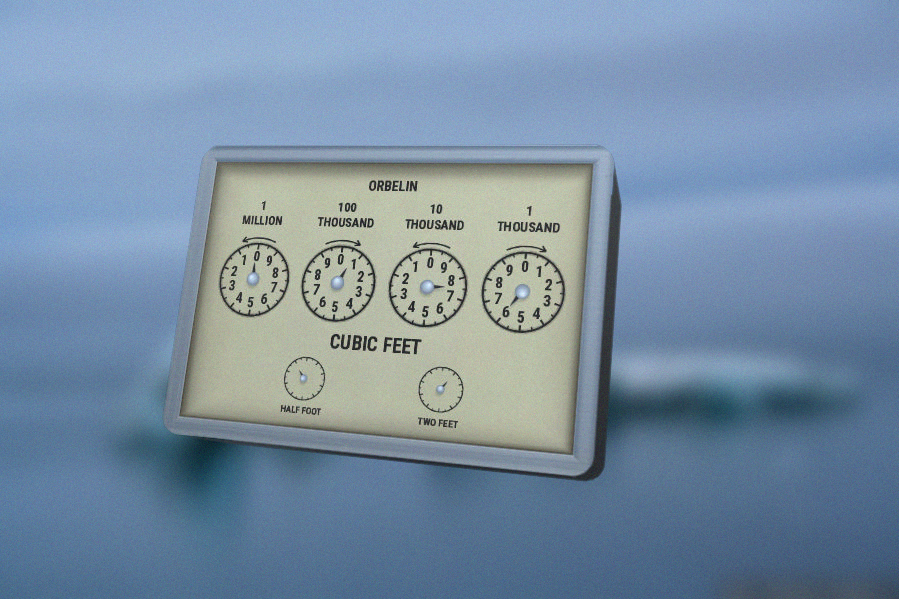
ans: 7600,ft³
